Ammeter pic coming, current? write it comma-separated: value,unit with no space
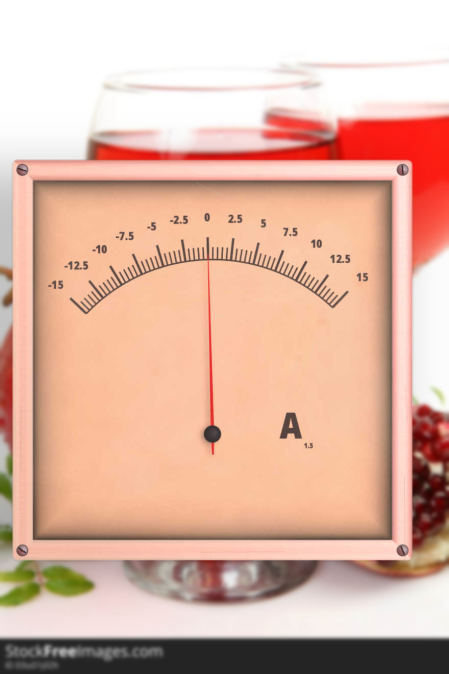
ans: 0,A
